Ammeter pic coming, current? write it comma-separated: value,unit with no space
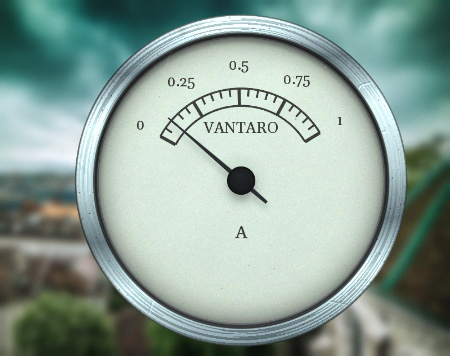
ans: 0.1,A
